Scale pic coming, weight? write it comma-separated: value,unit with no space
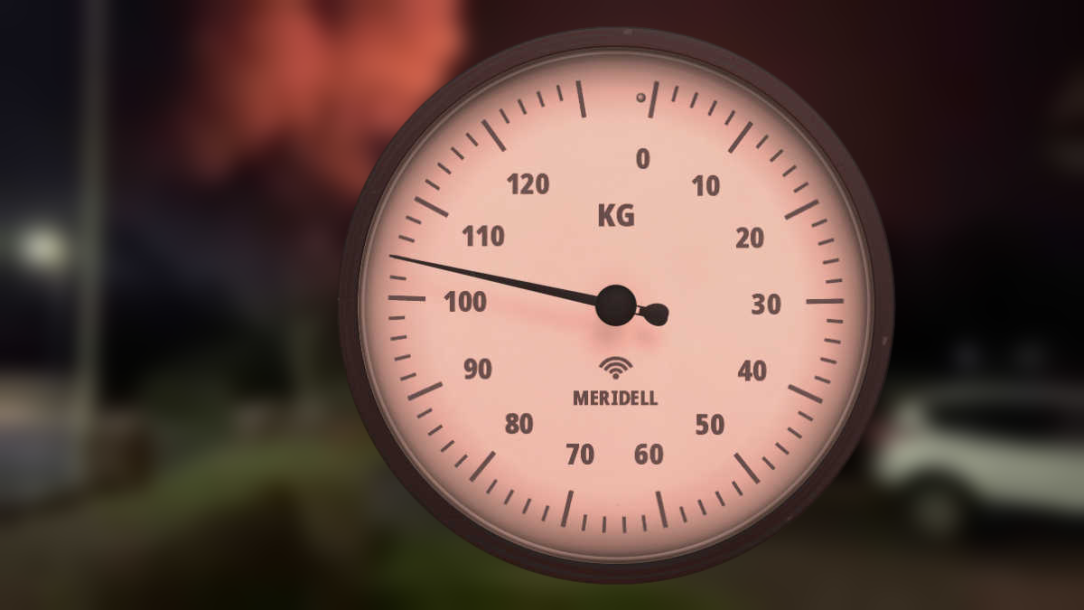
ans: 104,kg
